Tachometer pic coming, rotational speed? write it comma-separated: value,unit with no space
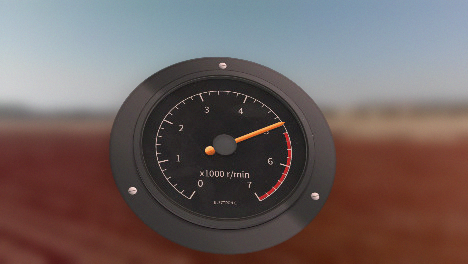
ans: 5000,rpm
